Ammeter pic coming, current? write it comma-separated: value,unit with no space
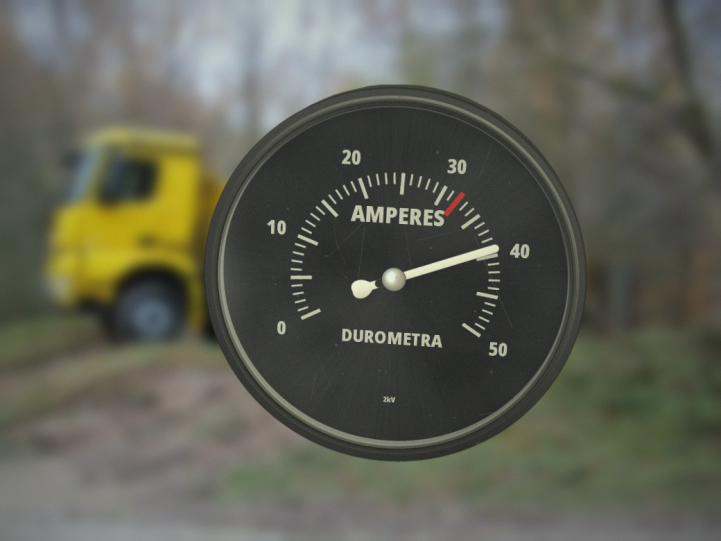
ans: 39,A
